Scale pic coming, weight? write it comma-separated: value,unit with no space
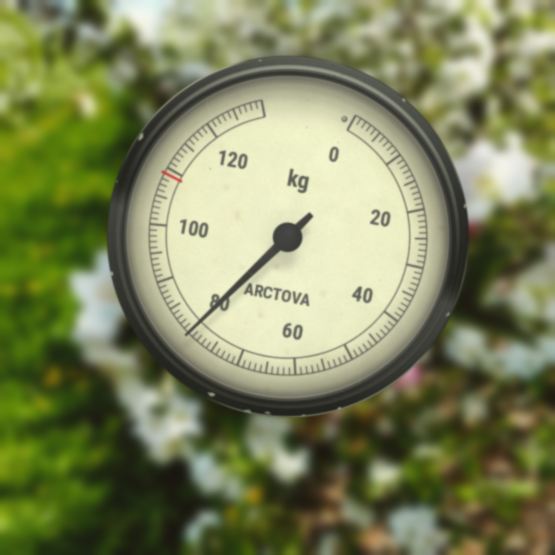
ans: 80,kg
